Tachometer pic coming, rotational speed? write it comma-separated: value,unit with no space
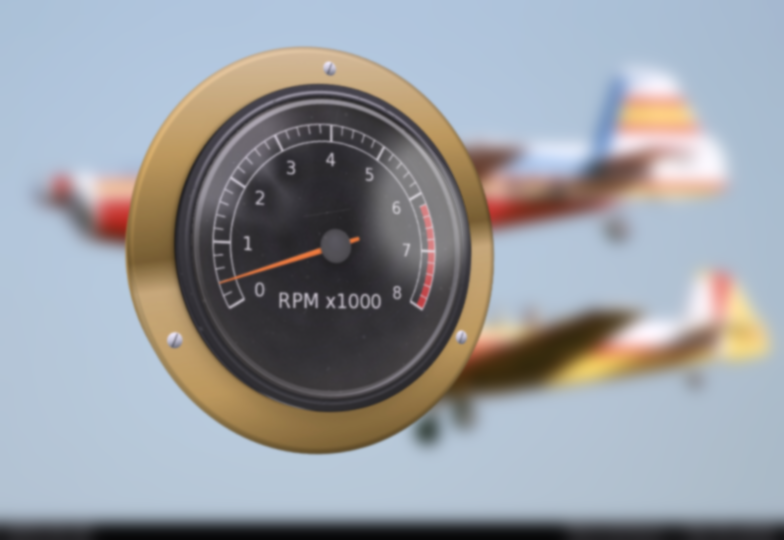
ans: 400,rpm
